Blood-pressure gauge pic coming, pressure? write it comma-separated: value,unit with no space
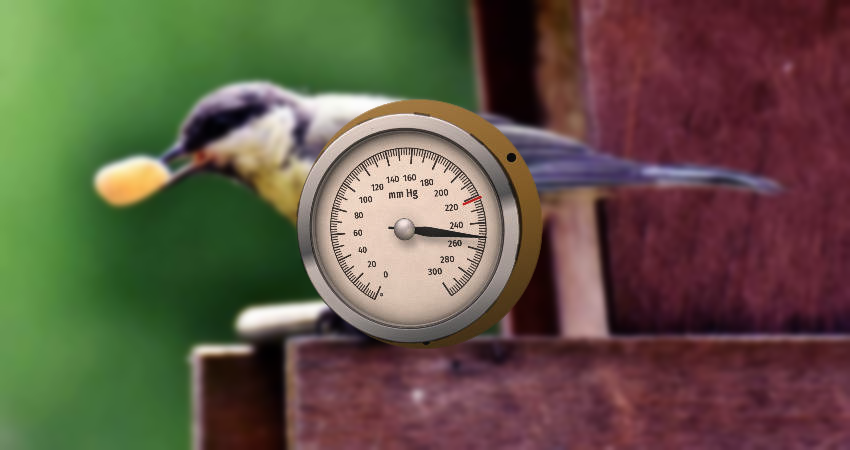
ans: 250,mmHg
